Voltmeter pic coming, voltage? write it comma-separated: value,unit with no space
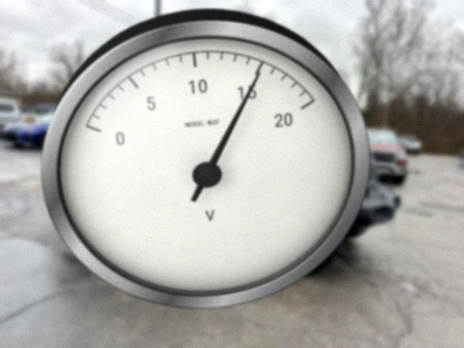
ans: 15,V
